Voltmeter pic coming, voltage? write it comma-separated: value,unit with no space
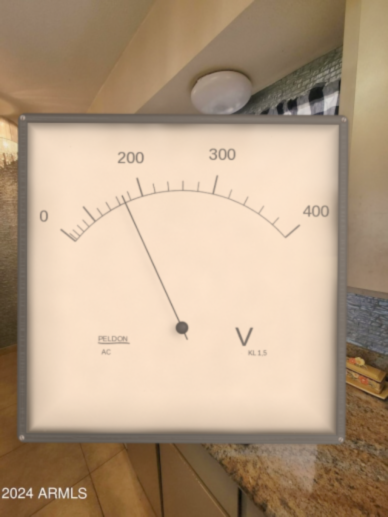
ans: 170,V
